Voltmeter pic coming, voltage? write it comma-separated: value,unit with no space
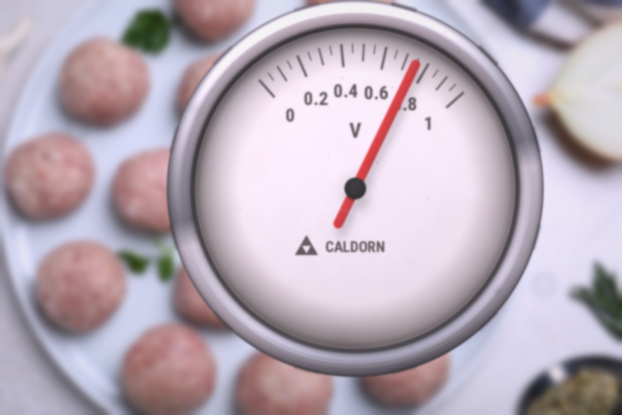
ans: 0.75,V
